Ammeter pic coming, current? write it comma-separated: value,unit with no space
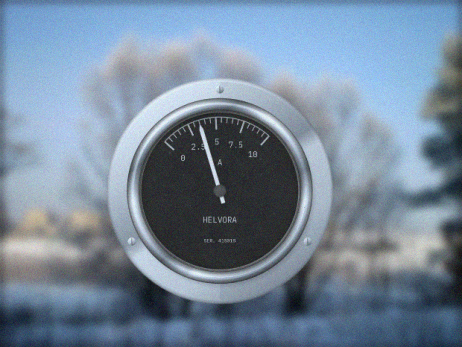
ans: 3.5,A
